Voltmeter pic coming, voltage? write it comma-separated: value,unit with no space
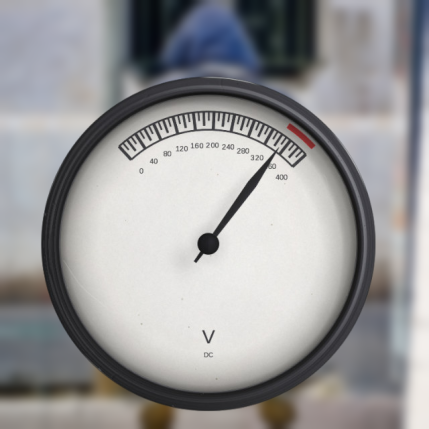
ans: 350,V
